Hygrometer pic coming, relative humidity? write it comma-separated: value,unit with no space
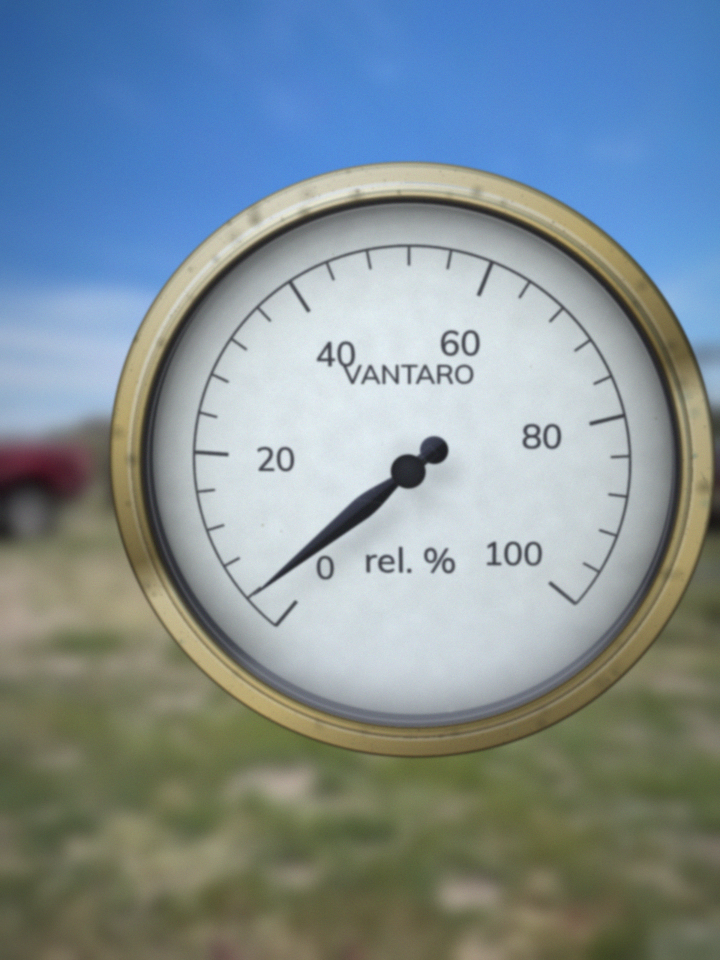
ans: 4,%
